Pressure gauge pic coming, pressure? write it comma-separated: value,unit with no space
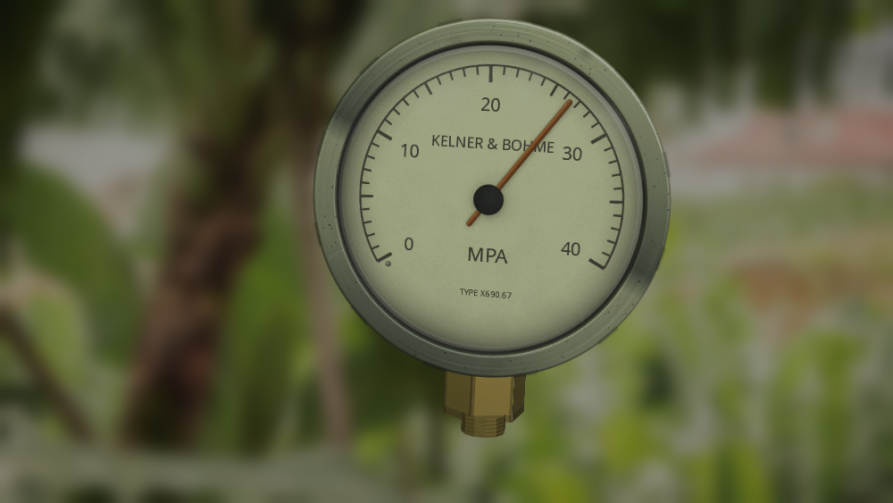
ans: 26.5,MPa
